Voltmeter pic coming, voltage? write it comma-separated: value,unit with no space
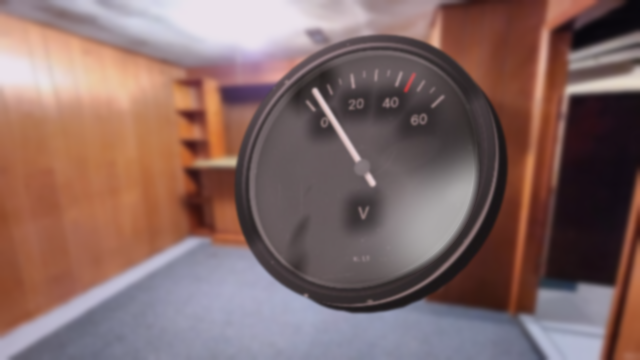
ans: 5,V
